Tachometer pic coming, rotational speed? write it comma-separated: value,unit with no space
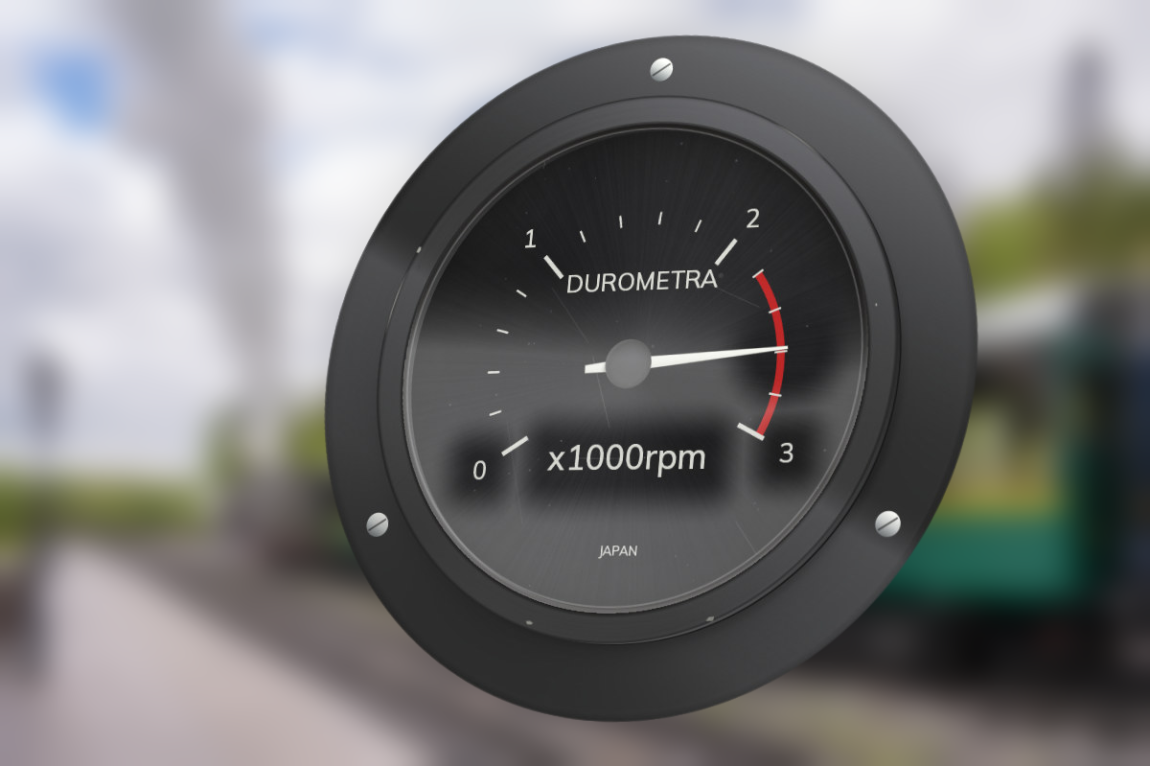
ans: 2600,rpm
